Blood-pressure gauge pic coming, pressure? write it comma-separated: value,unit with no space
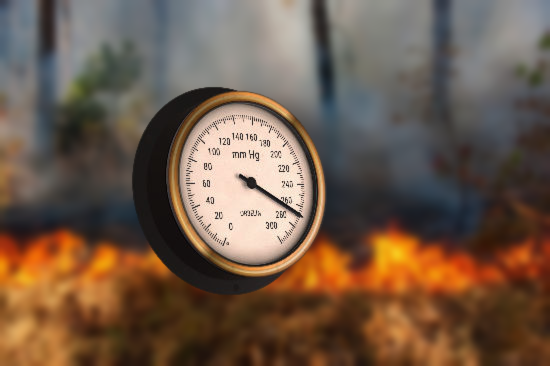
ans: 270,mmHg
